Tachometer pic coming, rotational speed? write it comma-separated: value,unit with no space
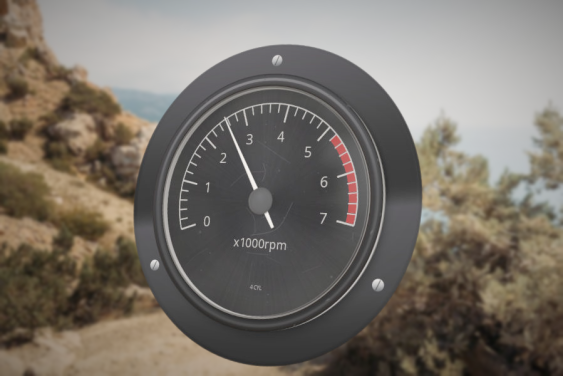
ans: 2600,rpm
